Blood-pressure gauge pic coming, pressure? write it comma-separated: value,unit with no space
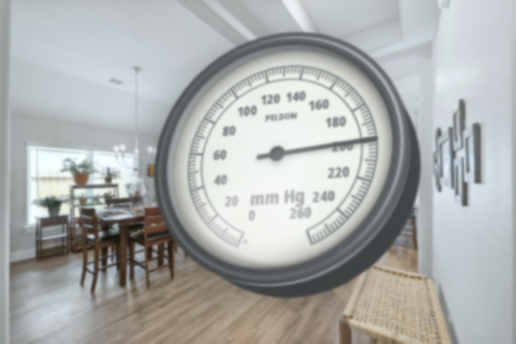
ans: 200,mmHg
